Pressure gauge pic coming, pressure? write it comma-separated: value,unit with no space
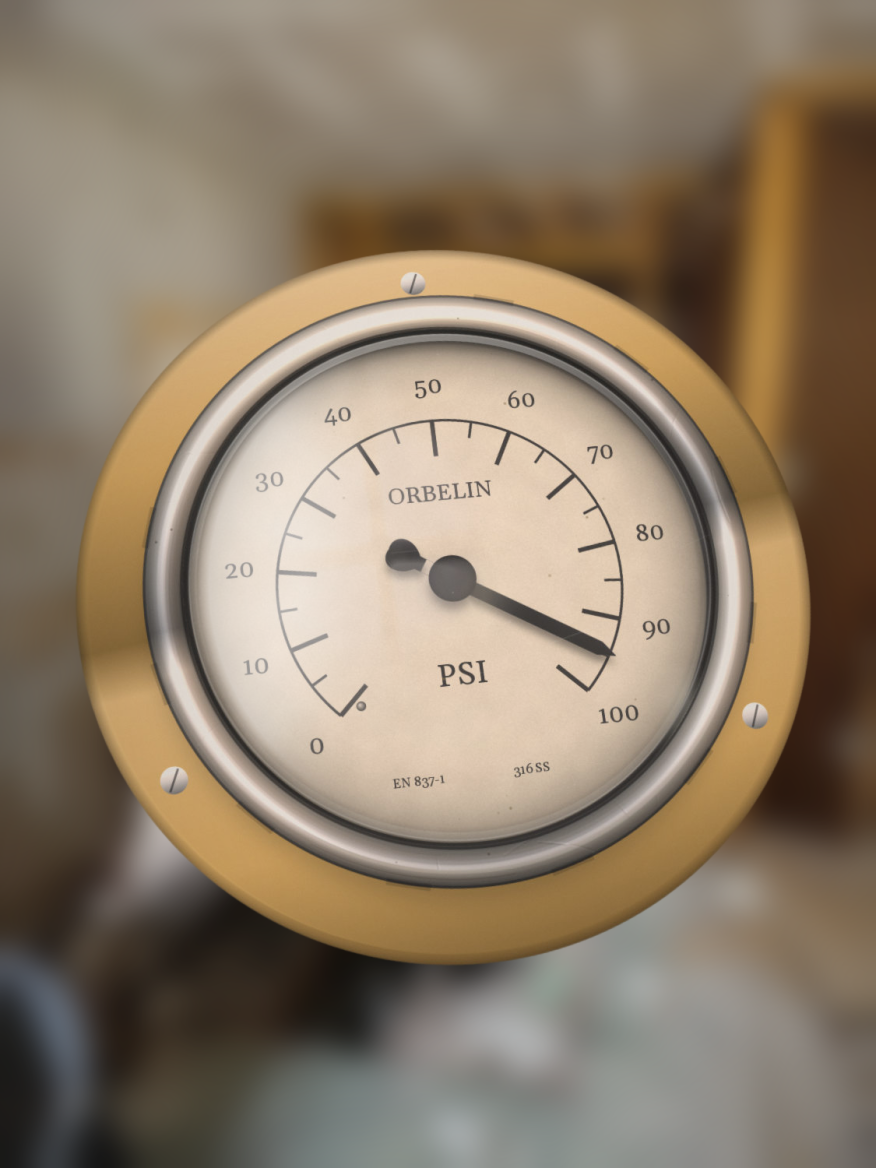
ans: 95,psi
